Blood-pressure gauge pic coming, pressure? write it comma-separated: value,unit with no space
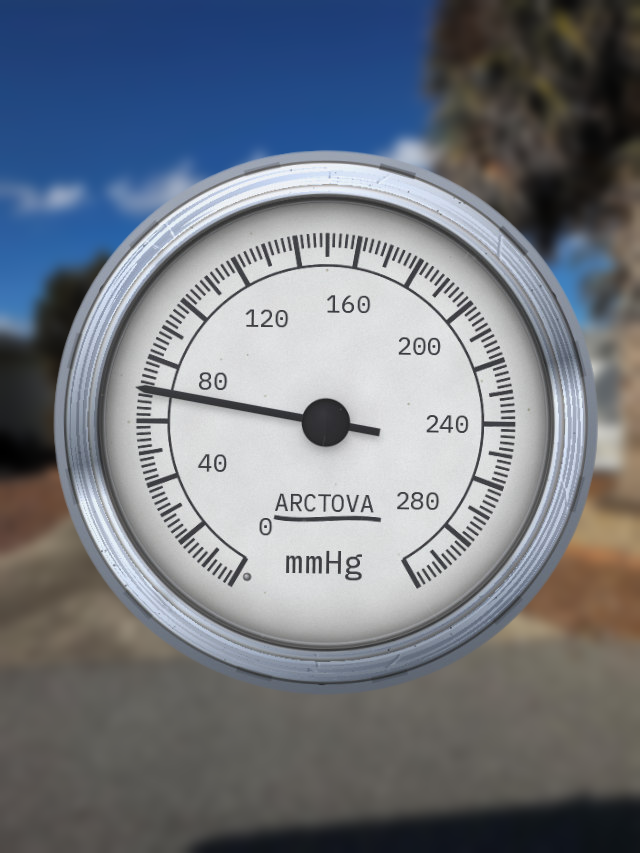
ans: 70,mmHg
